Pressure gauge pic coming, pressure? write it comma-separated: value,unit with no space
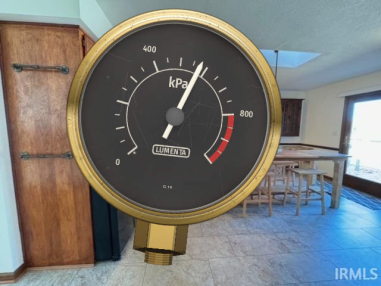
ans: 575,kPa
